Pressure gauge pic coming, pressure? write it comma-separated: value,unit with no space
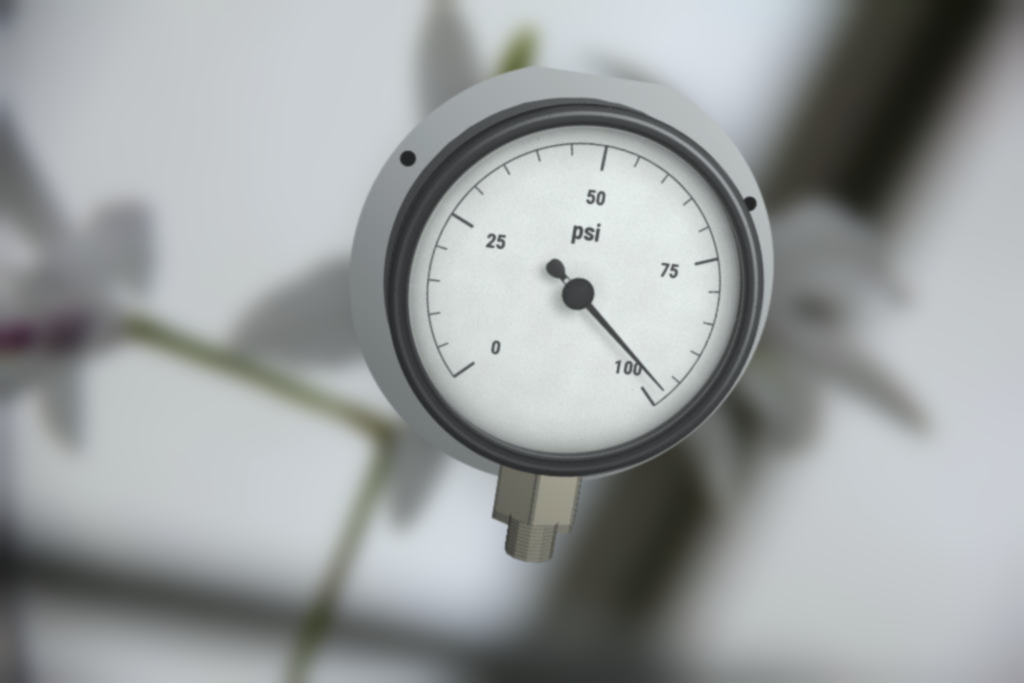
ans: 97.5,psi
